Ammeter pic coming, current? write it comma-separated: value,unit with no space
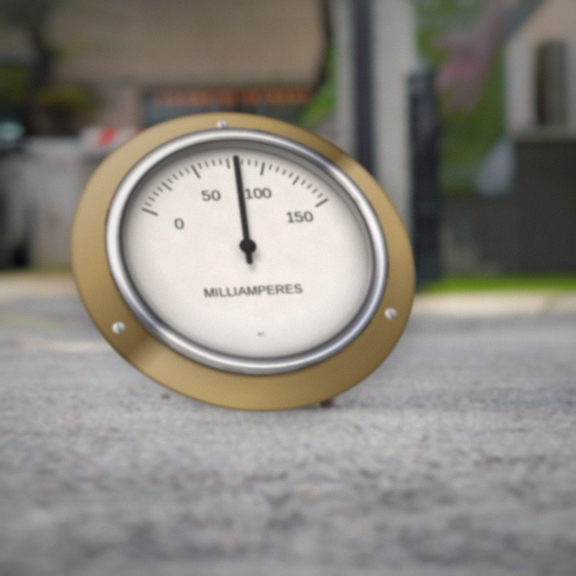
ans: 80,mA
